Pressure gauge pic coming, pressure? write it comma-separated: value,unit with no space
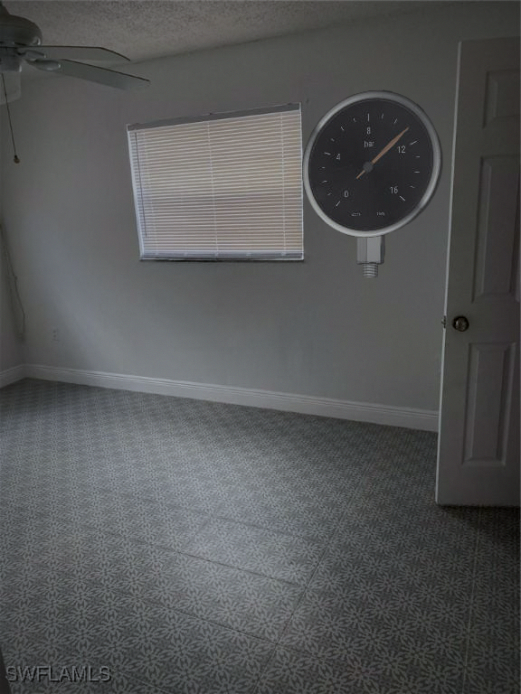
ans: 11,bar
